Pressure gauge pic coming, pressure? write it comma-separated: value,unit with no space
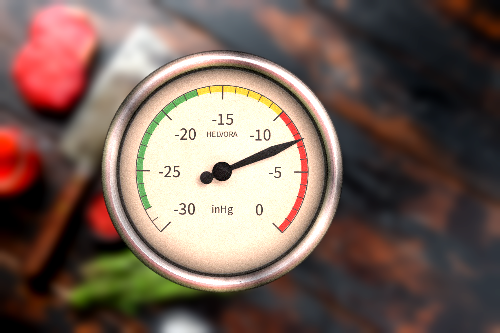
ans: -7.5,inHg
